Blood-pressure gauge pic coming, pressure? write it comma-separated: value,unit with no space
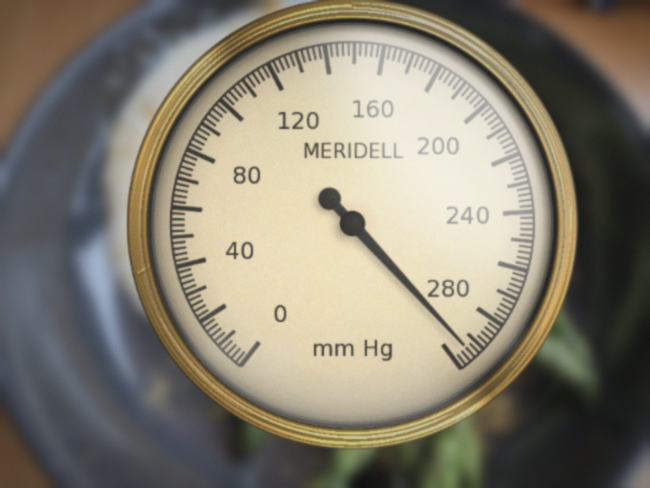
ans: 294,mmHg
